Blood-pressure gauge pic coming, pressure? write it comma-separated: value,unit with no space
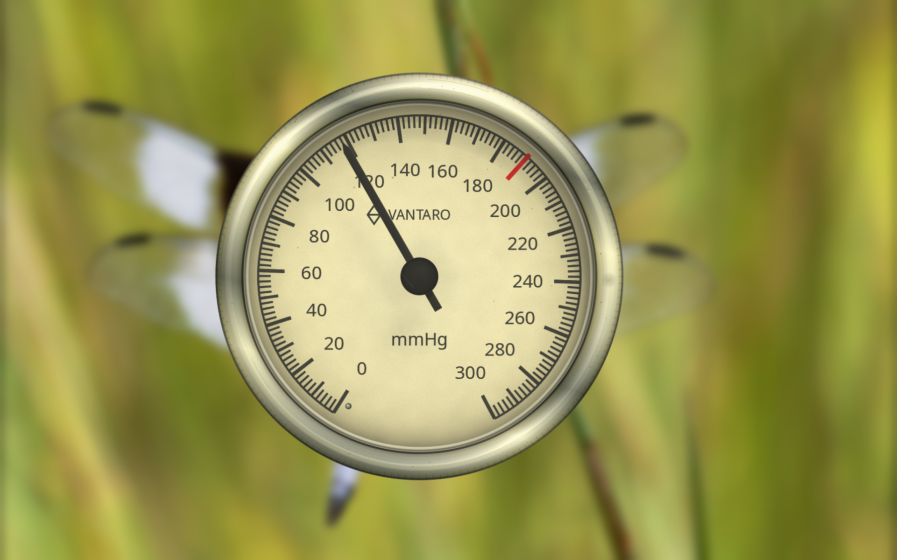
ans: 118,mmHg
